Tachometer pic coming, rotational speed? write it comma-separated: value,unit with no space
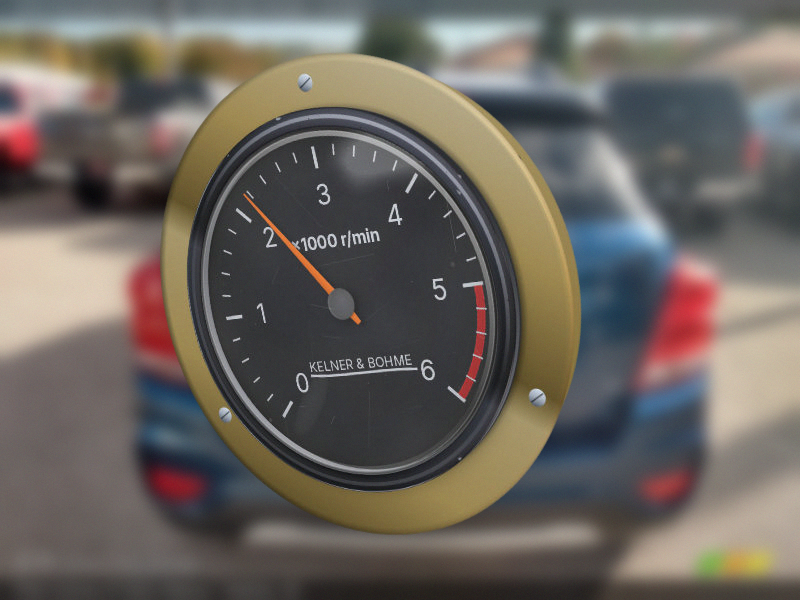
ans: 2200,rpm
